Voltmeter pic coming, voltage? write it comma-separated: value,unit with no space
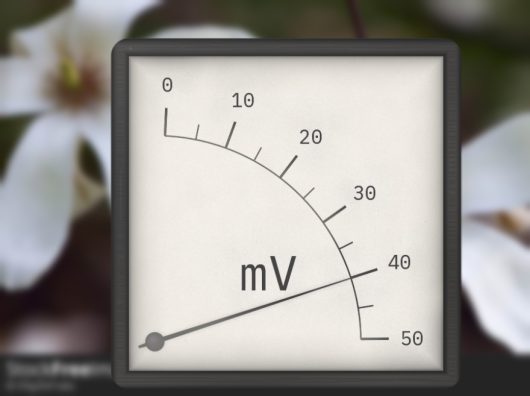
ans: 40,mV
